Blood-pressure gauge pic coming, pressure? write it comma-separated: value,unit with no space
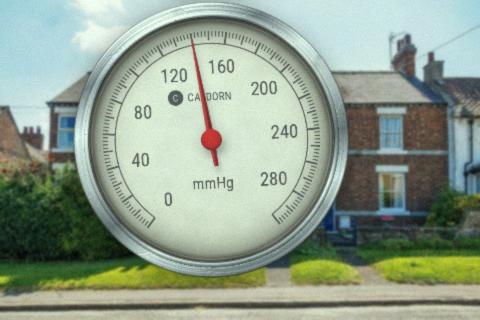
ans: 140,mmHg
